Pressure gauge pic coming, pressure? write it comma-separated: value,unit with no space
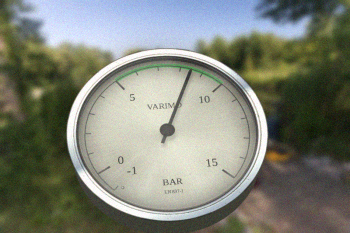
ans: 8.5,bar
